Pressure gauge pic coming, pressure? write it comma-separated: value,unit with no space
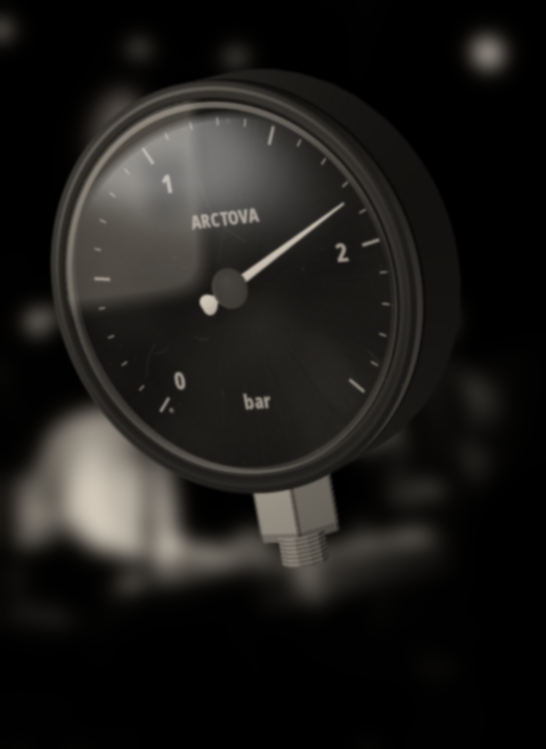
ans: 1.85,bar
